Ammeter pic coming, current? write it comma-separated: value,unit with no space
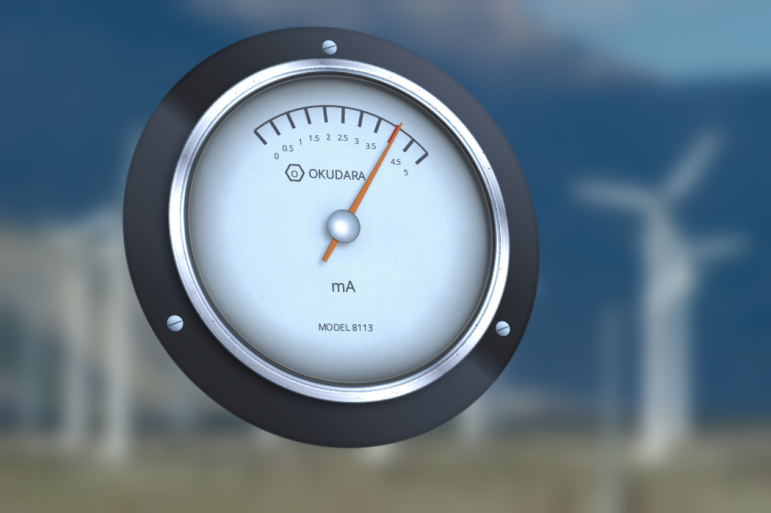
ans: 4,mA
